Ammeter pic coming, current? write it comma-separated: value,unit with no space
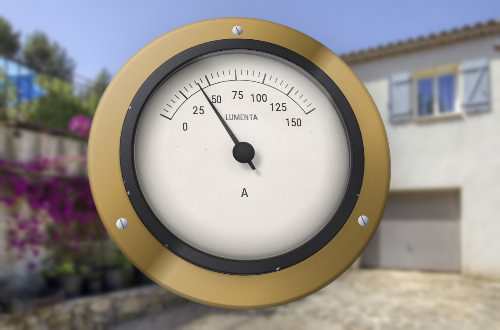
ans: 40,A
